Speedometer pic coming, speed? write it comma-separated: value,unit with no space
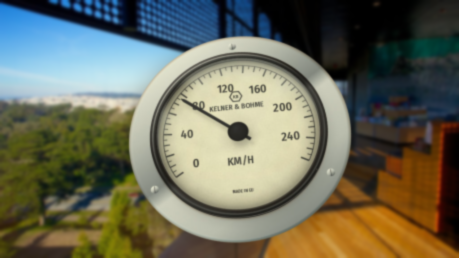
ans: 75,km/h
